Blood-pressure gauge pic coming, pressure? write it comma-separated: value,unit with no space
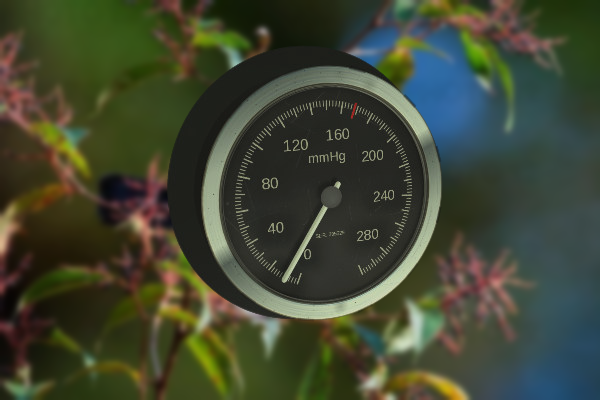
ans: 10,mmHg
